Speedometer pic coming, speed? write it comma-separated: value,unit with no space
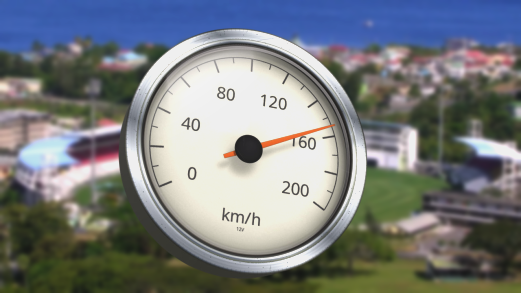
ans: 155,km/h
